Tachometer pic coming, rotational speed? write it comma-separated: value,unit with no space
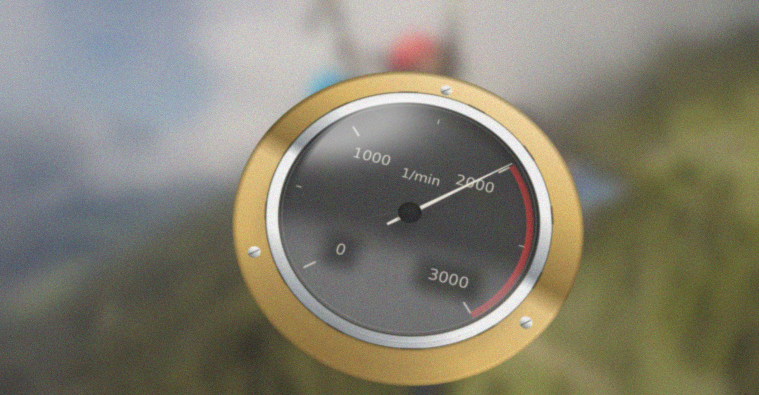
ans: 2000,rpm
